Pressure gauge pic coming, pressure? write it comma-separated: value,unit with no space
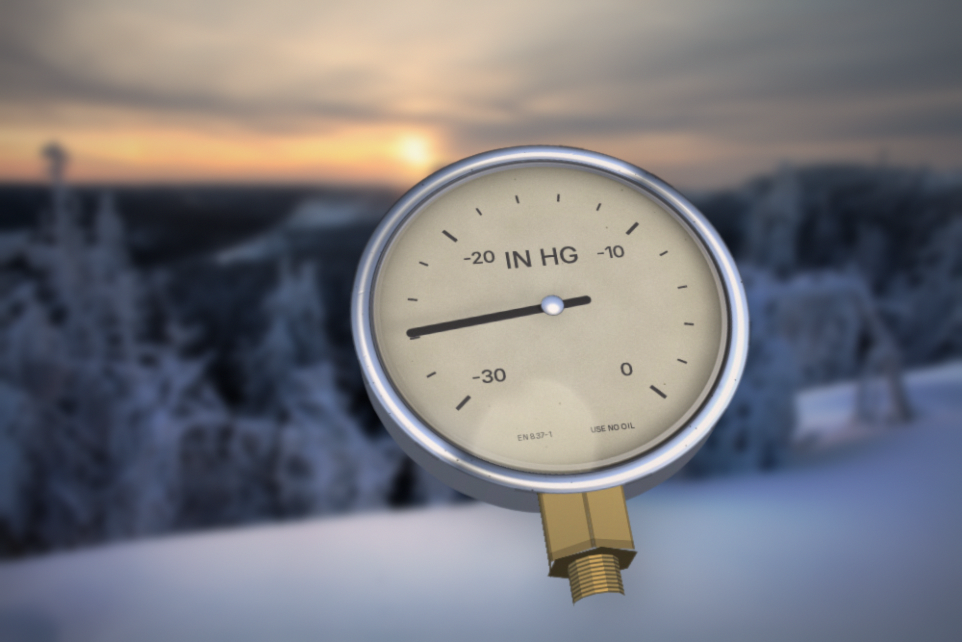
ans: -26,inHg
